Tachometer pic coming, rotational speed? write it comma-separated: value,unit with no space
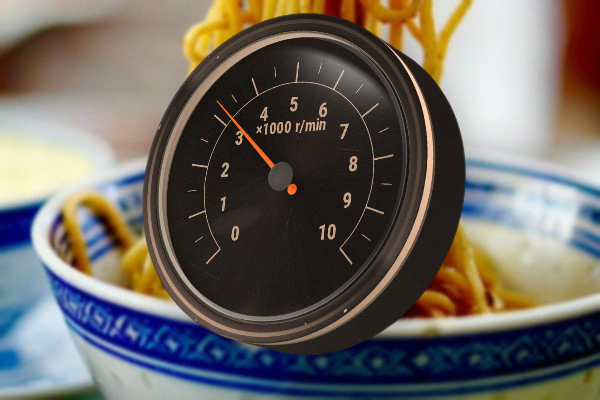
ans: 3250,rpm
